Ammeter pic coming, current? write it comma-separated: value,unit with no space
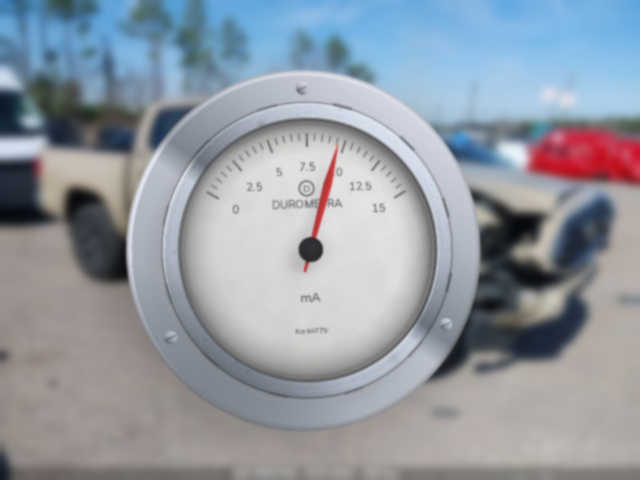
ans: 9.5,mA
